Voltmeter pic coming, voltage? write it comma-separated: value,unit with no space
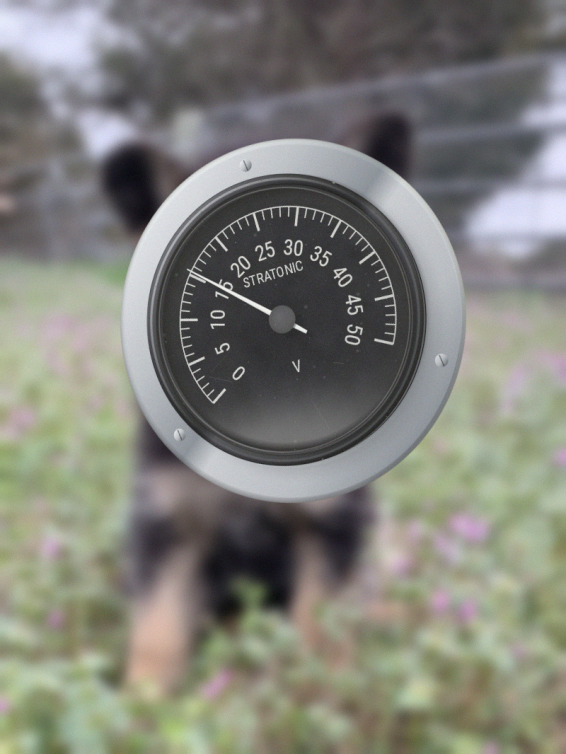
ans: 15.5,V
